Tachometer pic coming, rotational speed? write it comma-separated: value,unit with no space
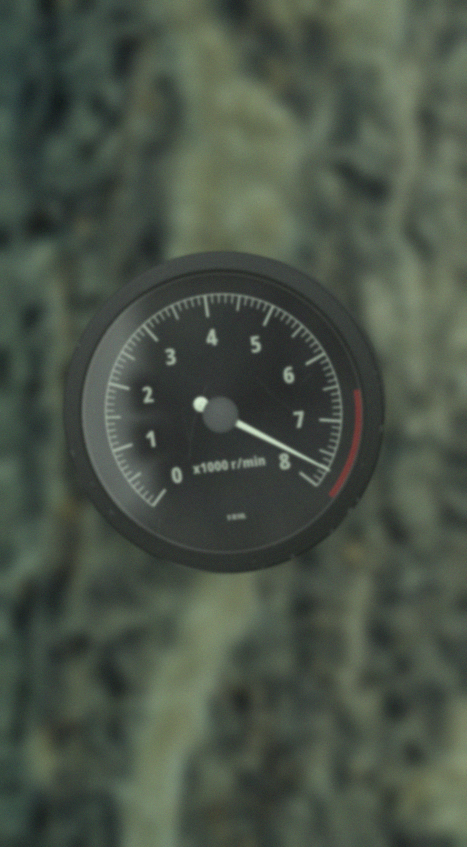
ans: 7700,rpm
